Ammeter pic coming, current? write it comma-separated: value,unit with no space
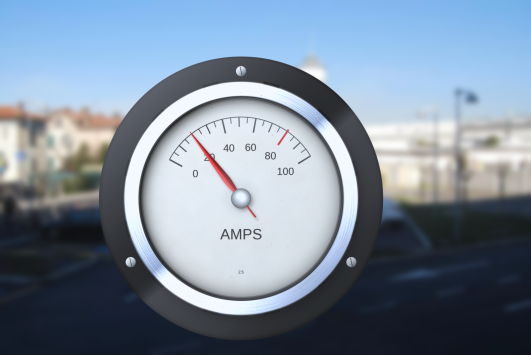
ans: 20,A
